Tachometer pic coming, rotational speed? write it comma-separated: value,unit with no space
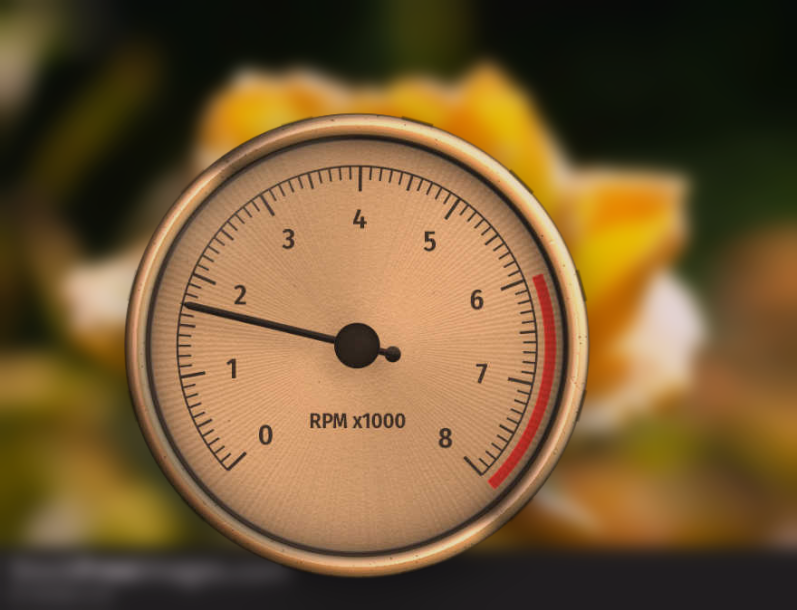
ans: 1700,rpm
